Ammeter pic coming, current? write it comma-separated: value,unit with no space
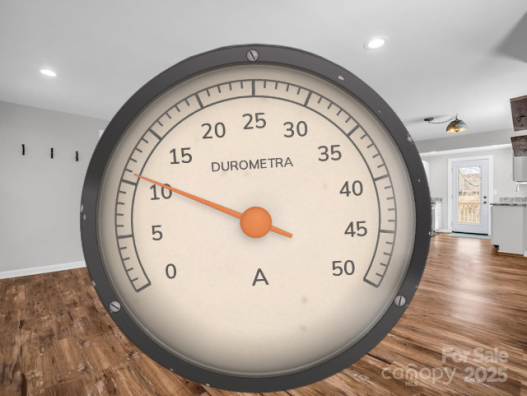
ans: 11,A
